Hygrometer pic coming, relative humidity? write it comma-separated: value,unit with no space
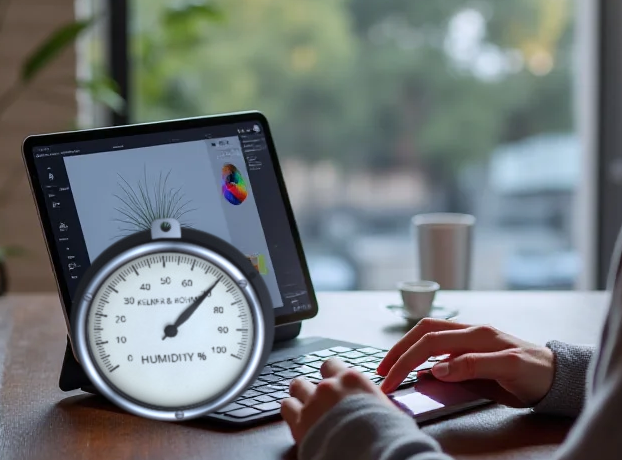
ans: 70,%
